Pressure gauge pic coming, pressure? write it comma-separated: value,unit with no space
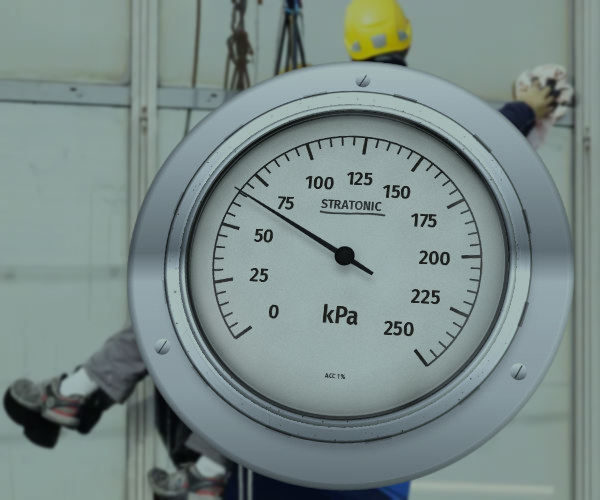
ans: 65,kPa
